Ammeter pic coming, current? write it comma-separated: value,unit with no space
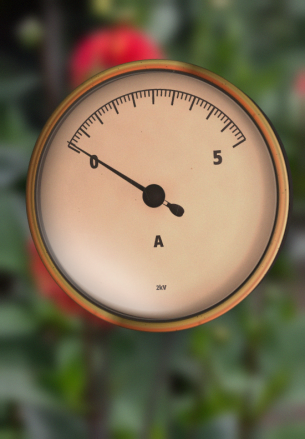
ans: 0.1,A
